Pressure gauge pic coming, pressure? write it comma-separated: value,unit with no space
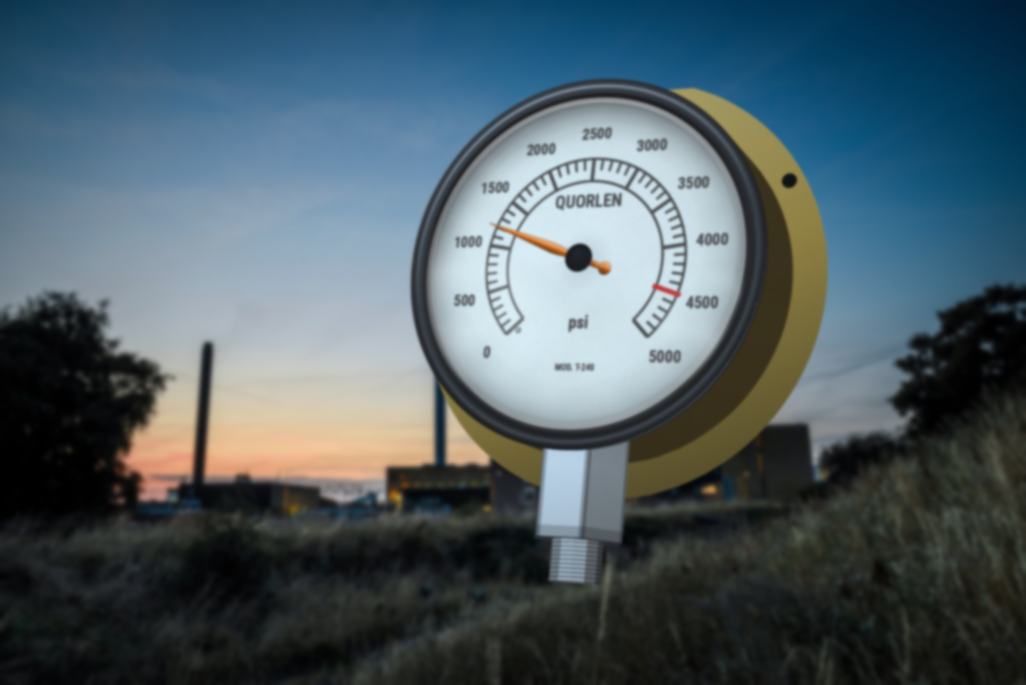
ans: 1200,psi
